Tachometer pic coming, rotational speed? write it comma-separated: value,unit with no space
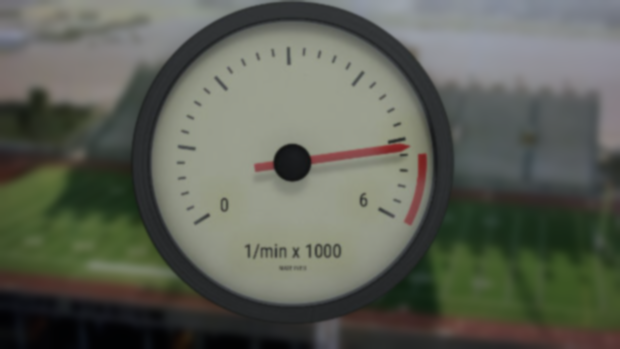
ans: 5100,rpm
